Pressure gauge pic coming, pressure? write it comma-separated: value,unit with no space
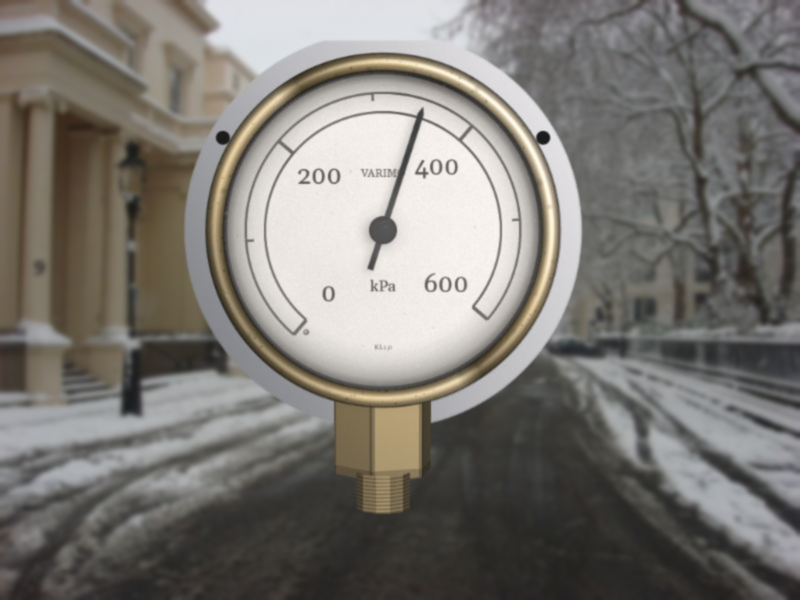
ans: 350,kPa
